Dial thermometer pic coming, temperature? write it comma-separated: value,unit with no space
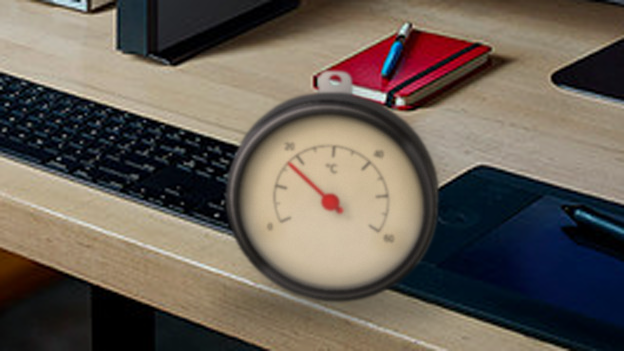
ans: 17.5,°C
